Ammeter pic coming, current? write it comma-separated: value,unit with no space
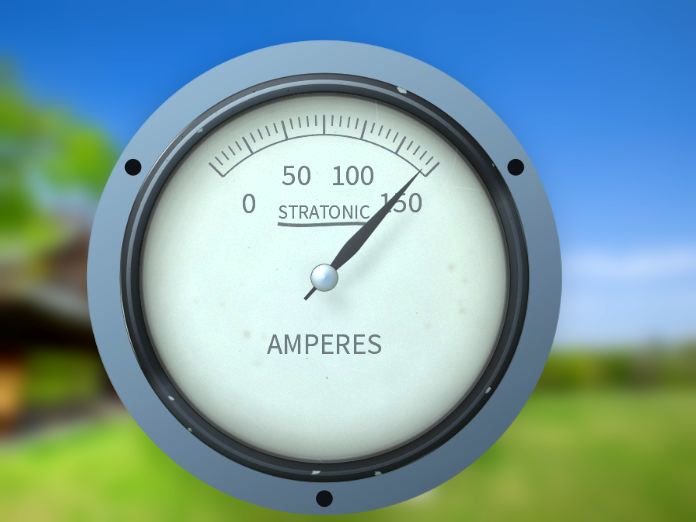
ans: 145,A
